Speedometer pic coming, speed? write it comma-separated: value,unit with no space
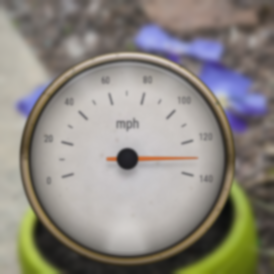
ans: 130,mph
